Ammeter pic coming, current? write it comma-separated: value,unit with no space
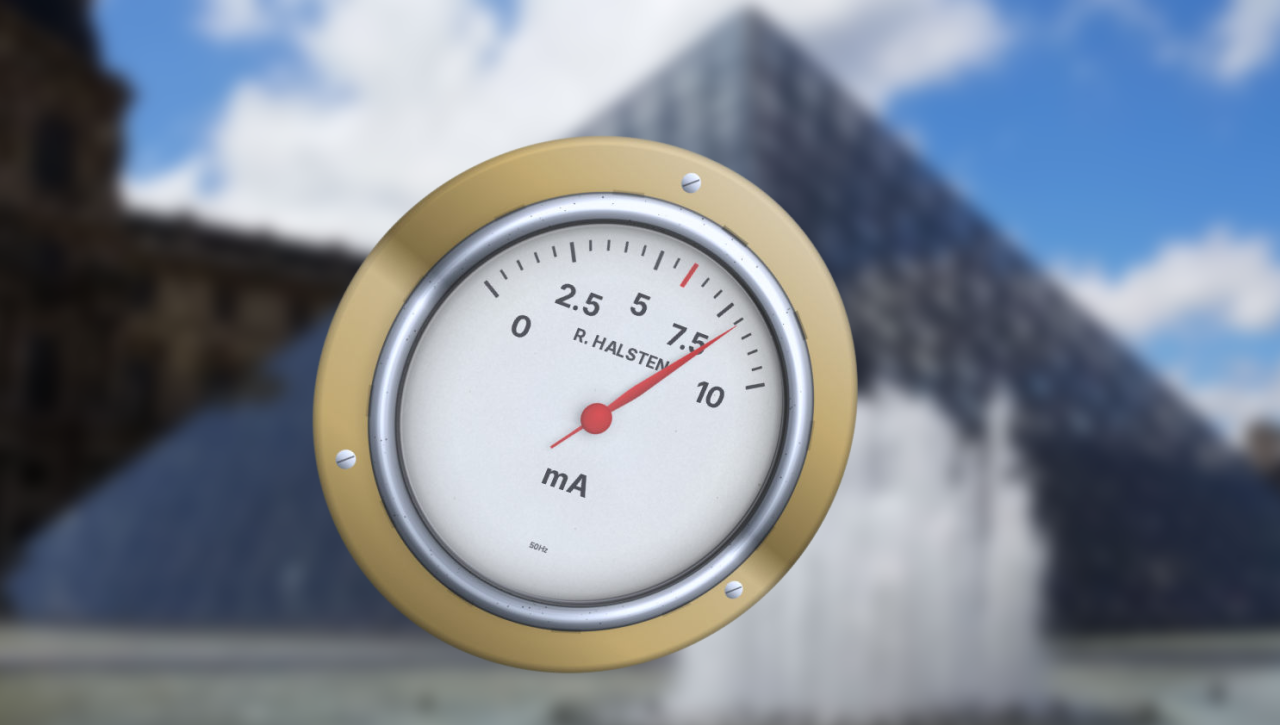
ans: 8,mA
